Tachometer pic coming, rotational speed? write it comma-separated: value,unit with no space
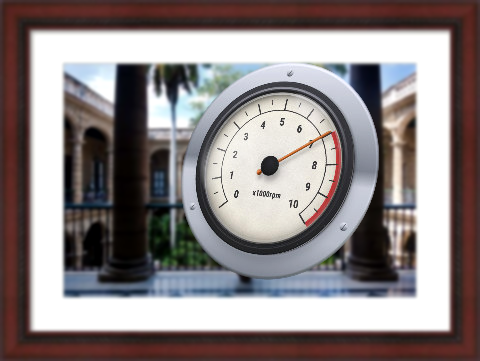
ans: 7000,rpm
